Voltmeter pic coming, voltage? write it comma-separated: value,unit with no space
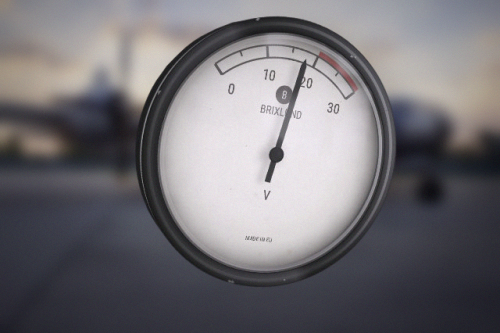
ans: 17.5,V
